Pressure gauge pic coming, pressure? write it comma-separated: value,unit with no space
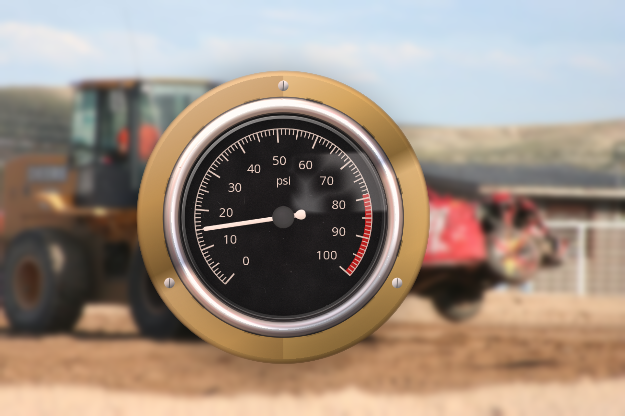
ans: 15,psi
